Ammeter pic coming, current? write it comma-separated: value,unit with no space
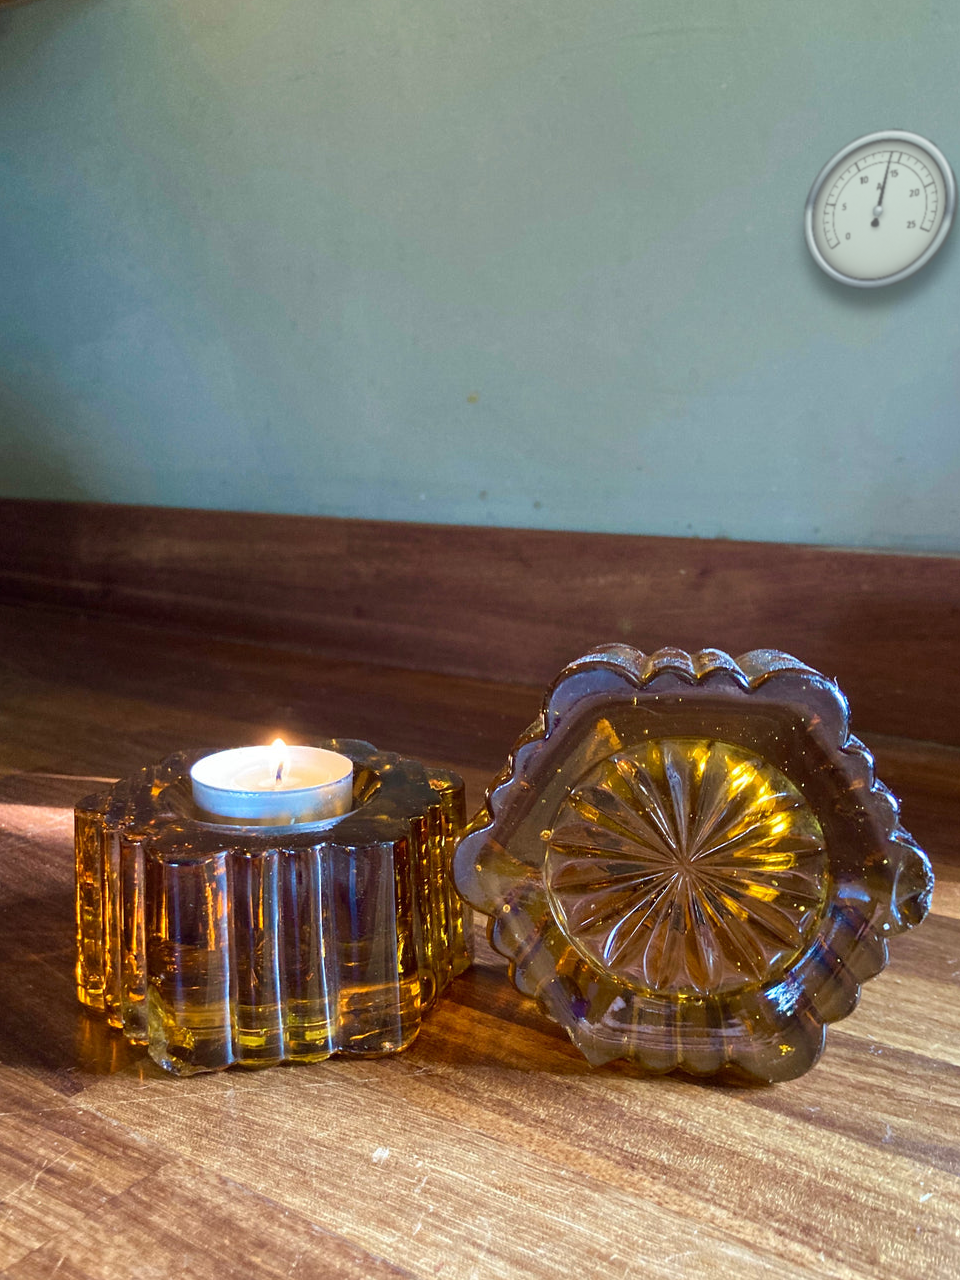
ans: 14,A
